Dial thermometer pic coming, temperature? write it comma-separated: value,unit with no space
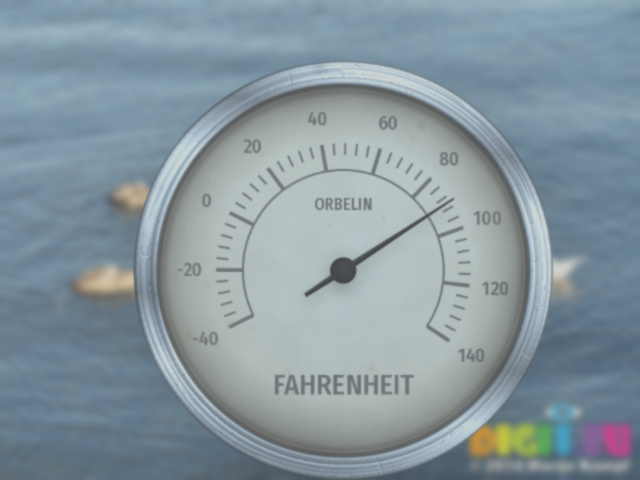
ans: 90,°F
